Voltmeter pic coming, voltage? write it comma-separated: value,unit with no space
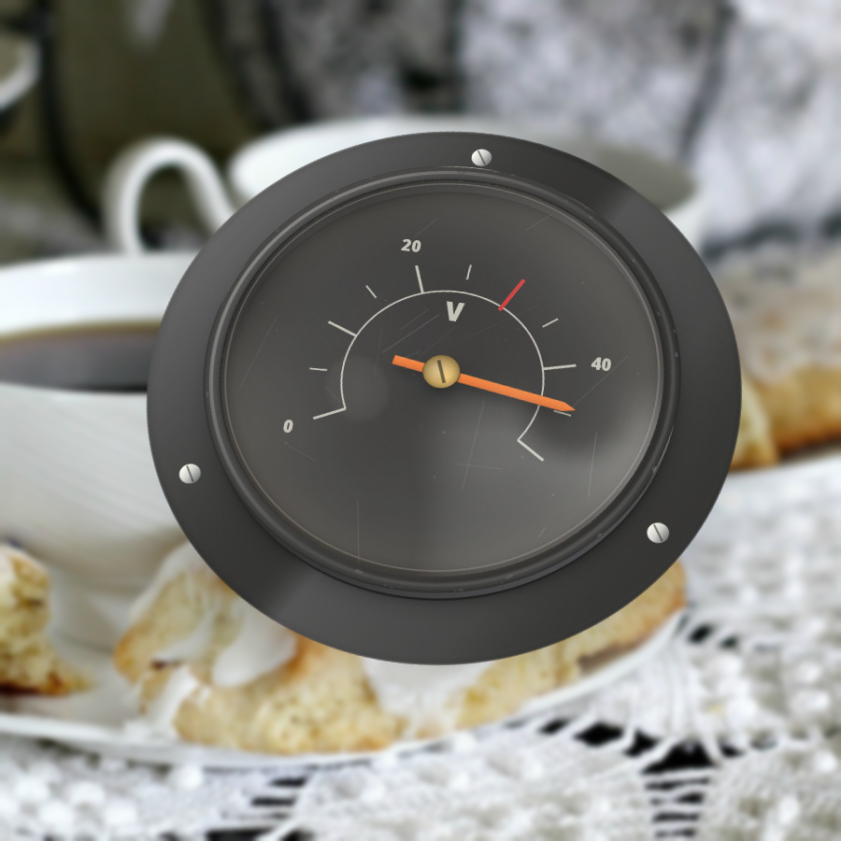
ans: 45,V
